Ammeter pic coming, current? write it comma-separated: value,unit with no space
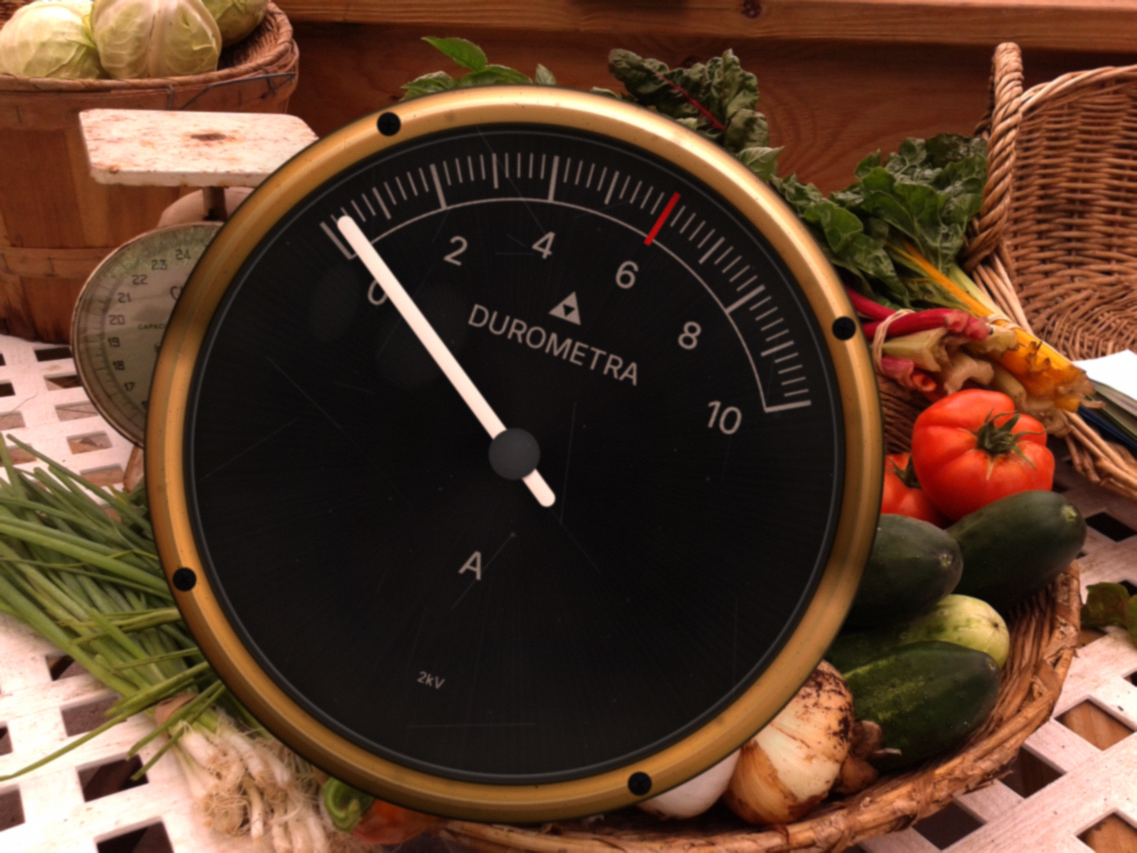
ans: 0.3,A
